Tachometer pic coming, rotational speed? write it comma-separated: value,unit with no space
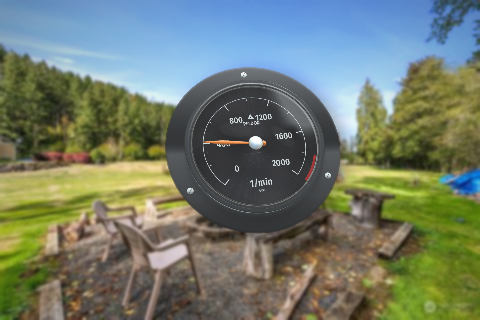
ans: 400,rpm
